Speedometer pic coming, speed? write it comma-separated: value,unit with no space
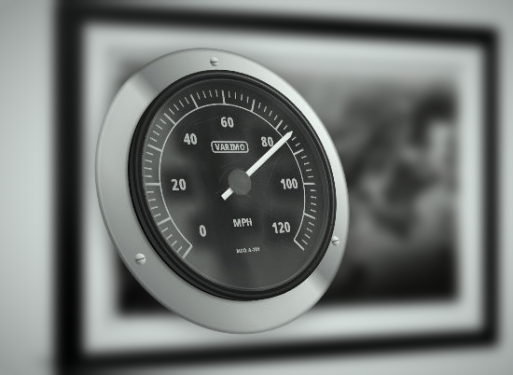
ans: 84,mph
